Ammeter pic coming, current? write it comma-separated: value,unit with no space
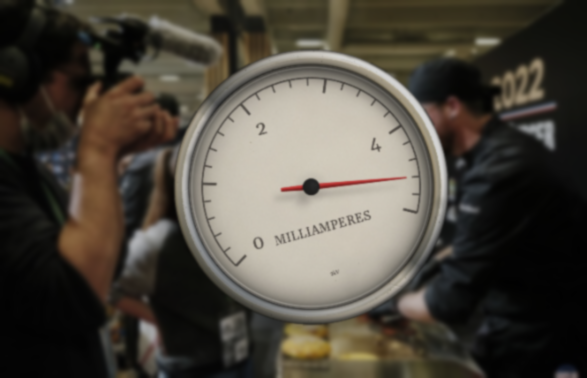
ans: 4.6,mA
